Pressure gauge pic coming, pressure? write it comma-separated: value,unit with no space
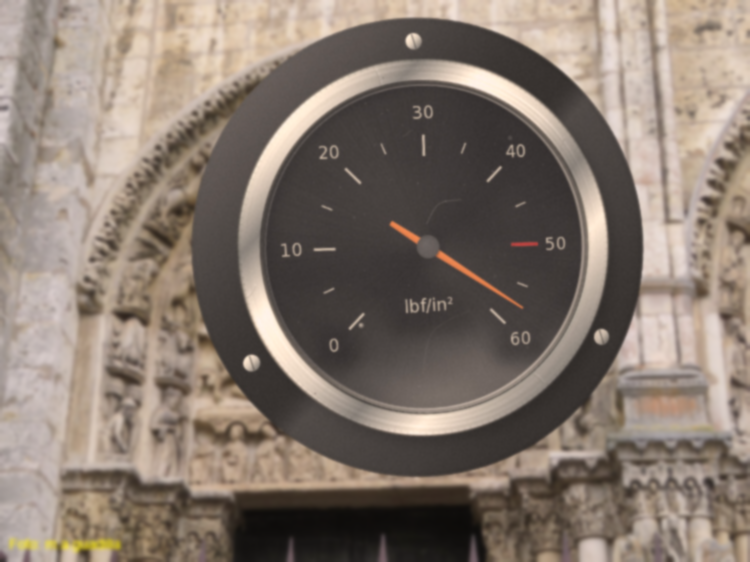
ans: 57.5,psi
